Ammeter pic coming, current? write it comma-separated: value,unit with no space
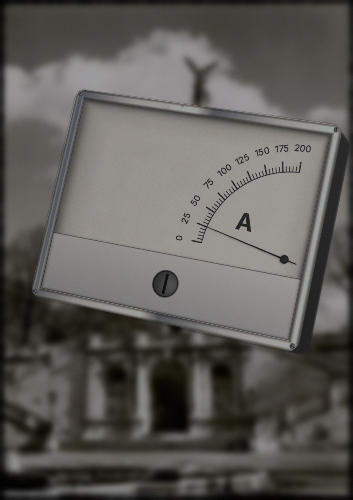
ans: 25,A
